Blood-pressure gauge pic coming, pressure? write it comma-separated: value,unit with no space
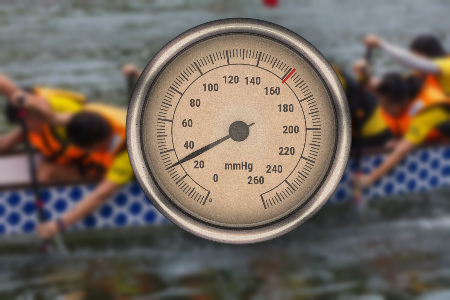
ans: 30,mmHg
